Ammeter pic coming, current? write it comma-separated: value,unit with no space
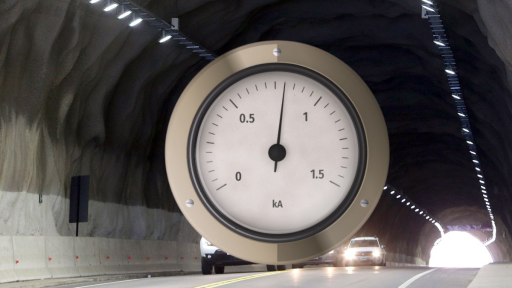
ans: 0.8,kA
